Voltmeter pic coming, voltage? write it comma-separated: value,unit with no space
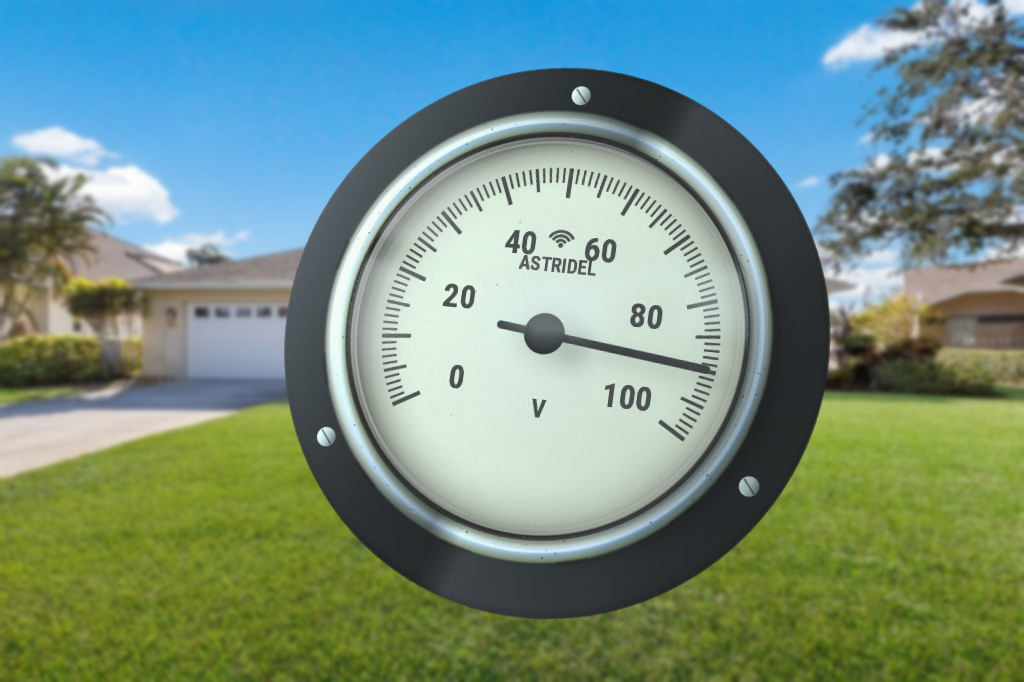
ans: 90,V
